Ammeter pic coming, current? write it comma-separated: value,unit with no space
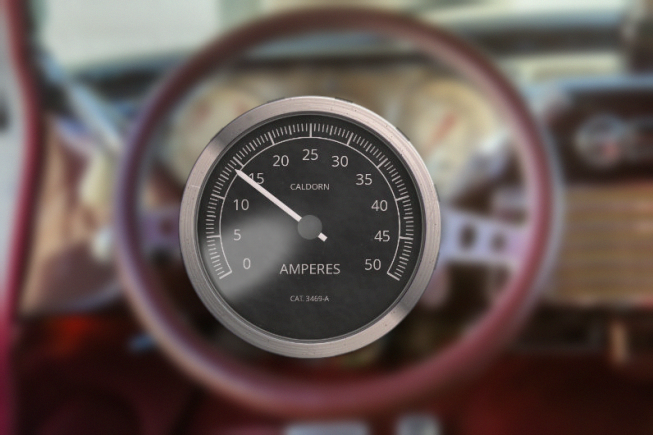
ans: 14,A
